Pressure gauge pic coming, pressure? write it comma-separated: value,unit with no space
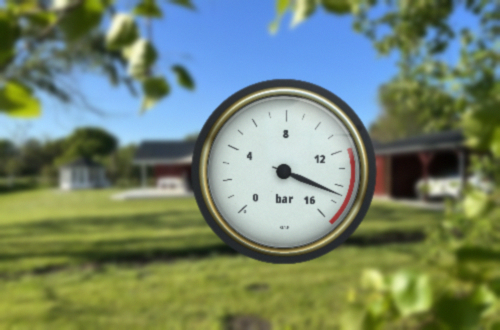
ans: 14.5,bar
